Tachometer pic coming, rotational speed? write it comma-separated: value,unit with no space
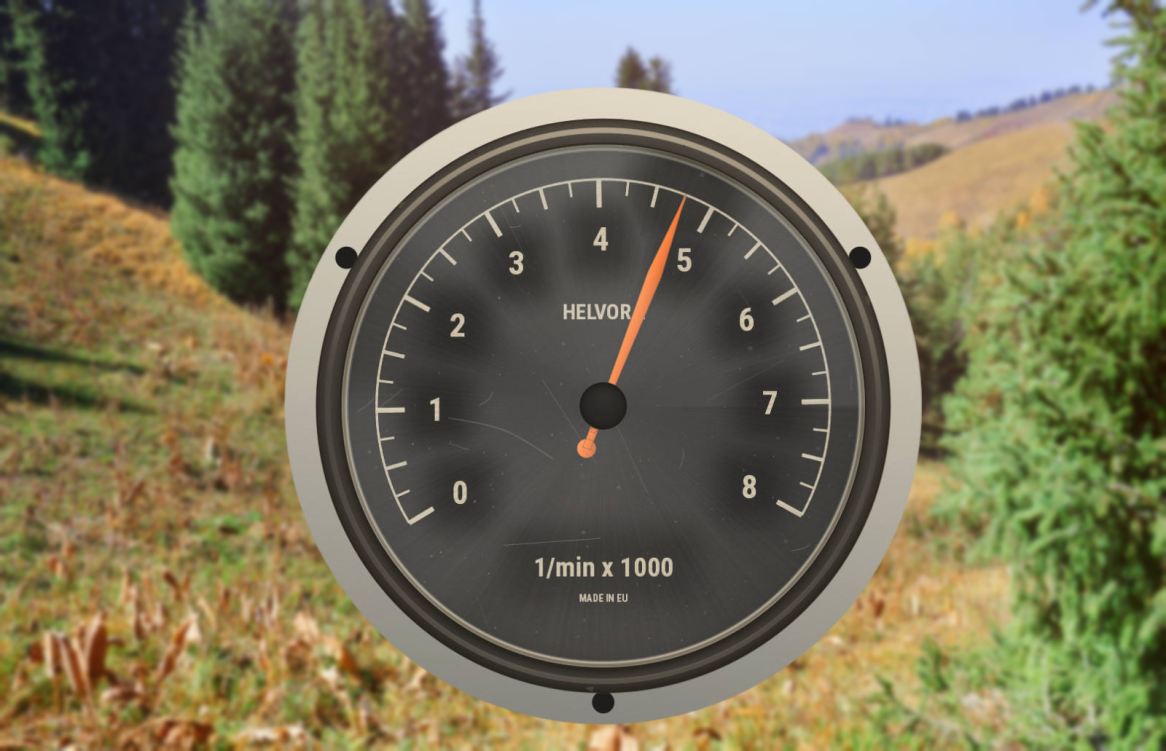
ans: 4750,rpm
